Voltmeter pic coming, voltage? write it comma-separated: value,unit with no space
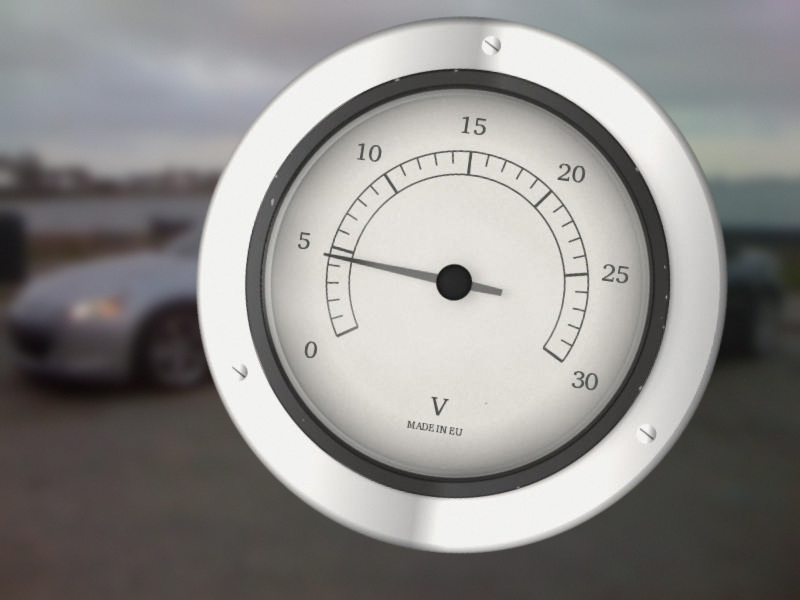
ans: 4.5,V
